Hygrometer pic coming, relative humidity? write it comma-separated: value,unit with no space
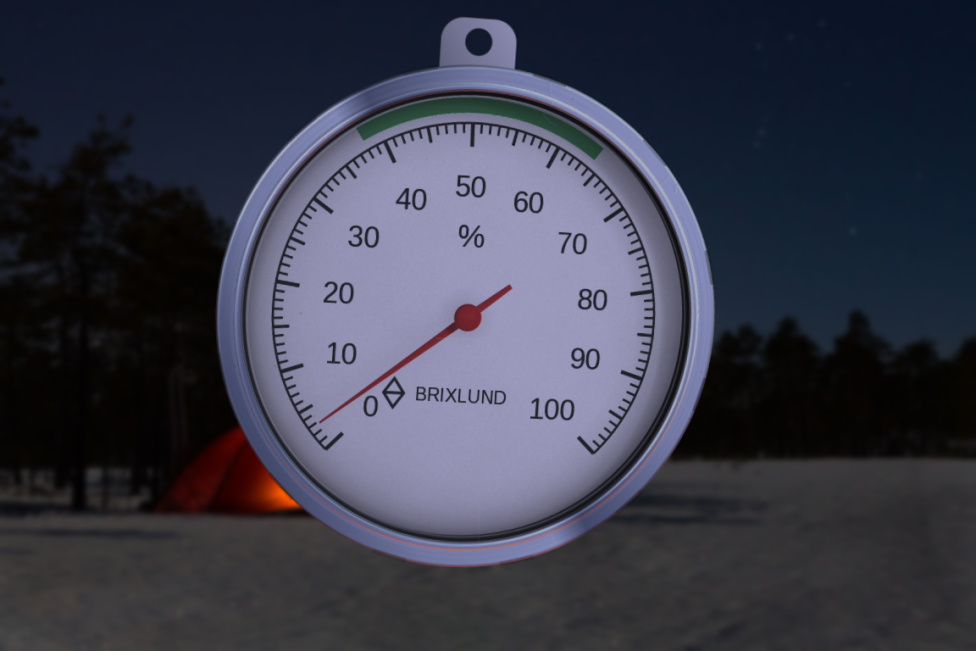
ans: 3,%
